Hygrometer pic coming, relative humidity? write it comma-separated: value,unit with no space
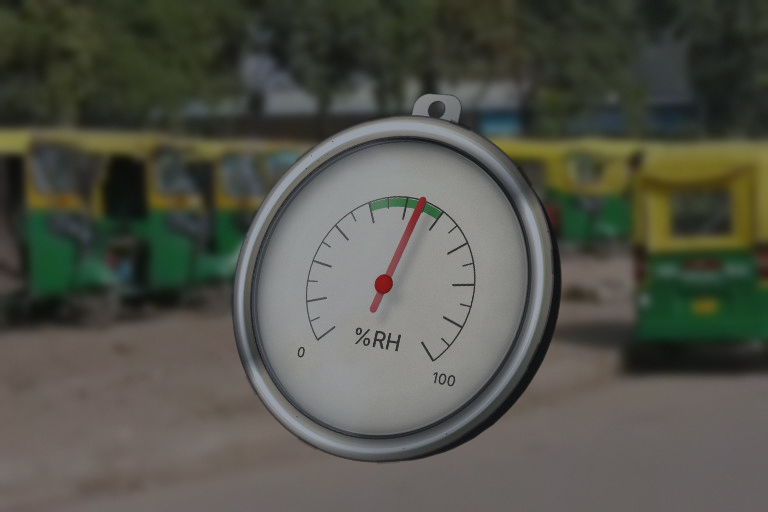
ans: 55,%
